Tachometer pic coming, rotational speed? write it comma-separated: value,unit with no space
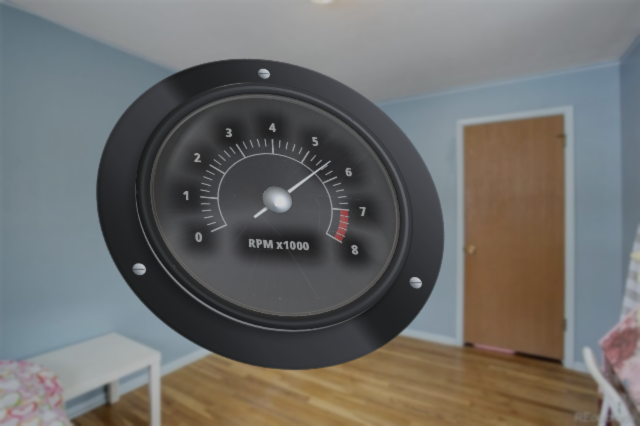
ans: 5600,rpm
